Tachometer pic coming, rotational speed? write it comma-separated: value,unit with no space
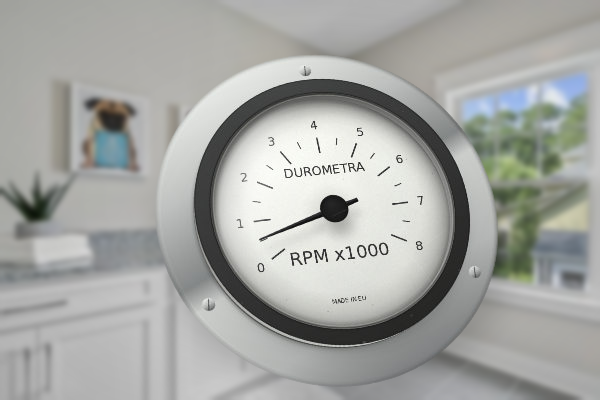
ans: 500,rpm
